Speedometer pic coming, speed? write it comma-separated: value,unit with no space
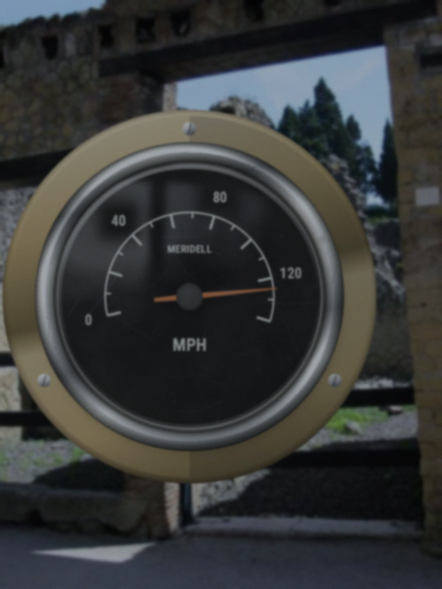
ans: 125,mph
